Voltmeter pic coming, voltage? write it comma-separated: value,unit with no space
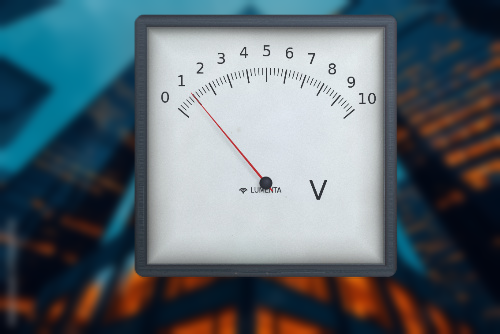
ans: 1,V
